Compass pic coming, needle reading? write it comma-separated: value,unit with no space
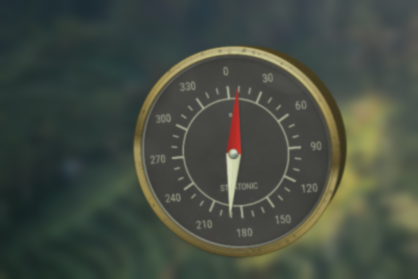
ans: 10,°
